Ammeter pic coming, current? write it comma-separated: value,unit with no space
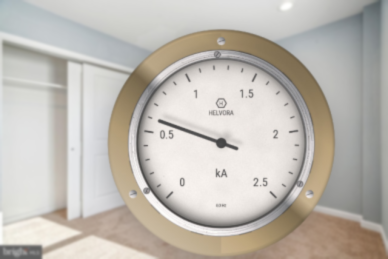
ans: 0.6,kA
